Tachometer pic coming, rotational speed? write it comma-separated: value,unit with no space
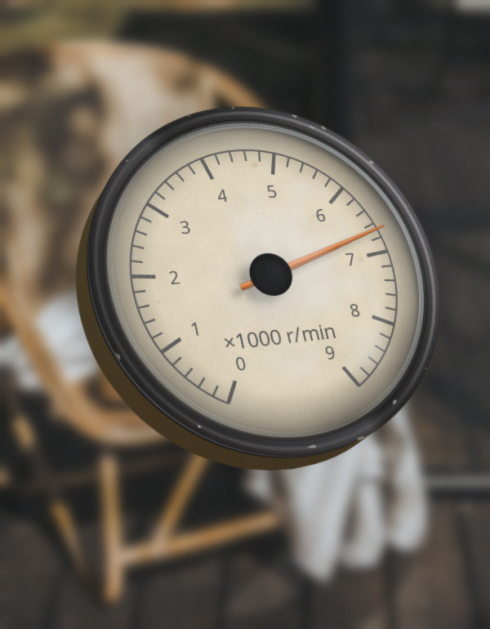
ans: 6700,rpm
